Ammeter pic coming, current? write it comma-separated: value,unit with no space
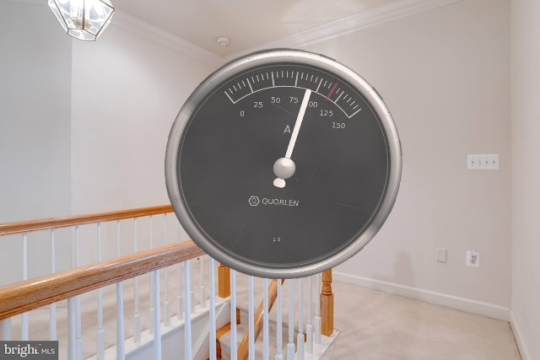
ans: 90,A
